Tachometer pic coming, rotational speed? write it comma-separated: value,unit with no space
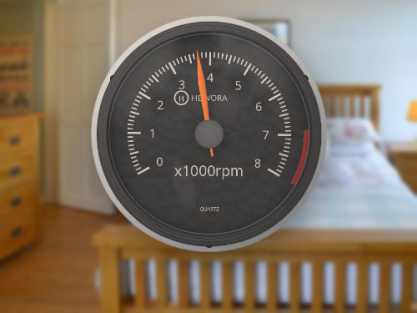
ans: 3700,rpm
